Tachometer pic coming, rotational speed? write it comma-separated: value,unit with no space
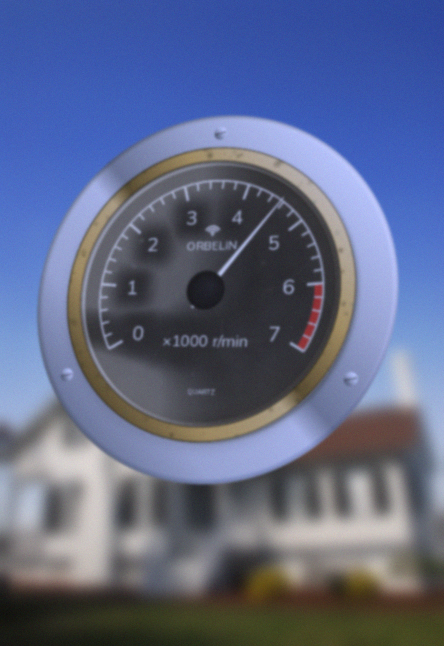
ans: 4600,rpm
